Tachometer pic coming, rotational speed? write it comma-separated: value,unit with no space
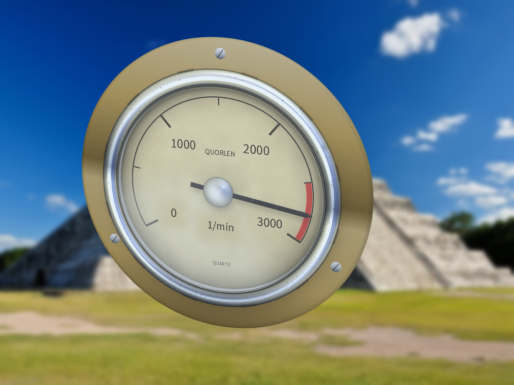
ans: 2750,rpm
